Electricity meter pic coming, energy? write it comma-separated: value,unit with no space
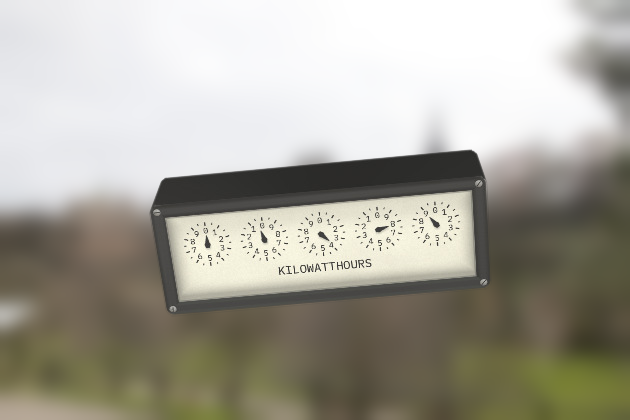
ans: 379,kWh
